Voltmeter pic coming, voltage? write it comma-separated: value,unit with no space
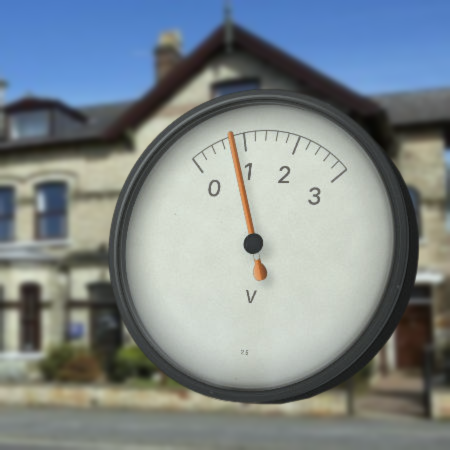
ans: 0.8,V
